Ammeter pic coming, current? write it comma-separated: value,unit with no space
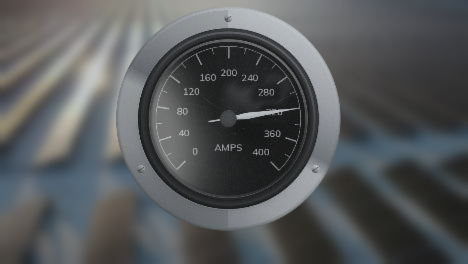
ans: 320,A
